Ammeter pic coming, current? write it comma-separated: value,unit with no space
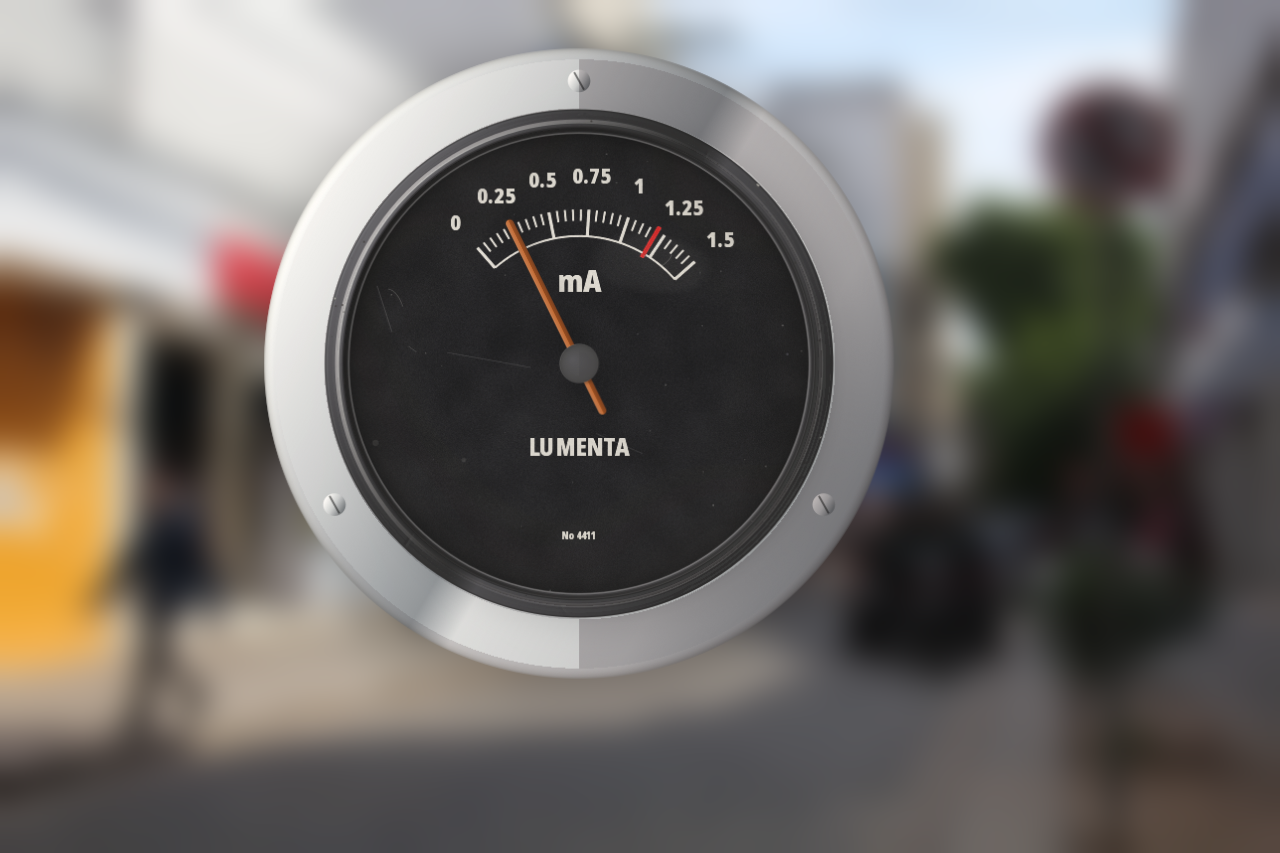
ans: 0.25,mA
